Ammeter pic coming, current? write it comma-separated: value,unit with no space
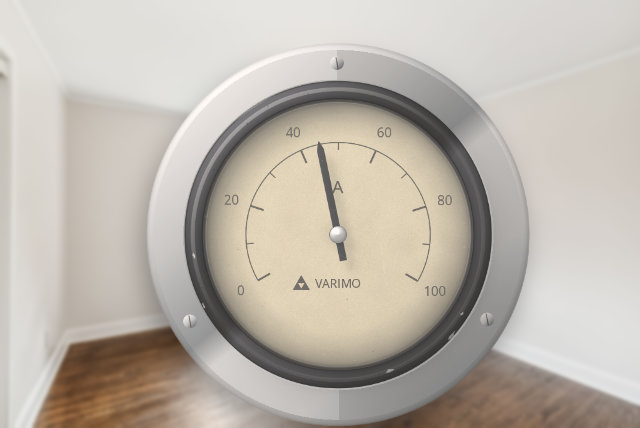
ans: 45,A
